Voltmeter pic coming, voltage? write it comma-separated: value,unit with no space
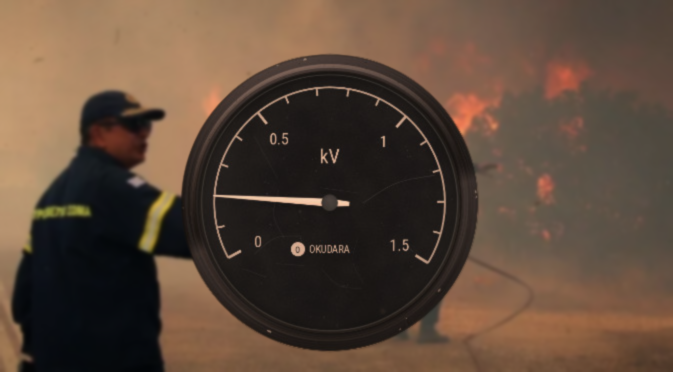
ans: 0.2,kV
